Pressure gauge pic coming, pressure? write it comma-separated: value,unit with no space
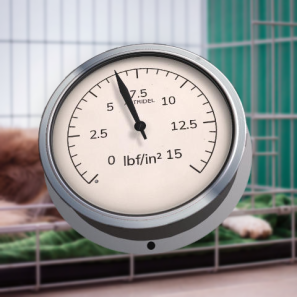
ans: 6.5,psi
